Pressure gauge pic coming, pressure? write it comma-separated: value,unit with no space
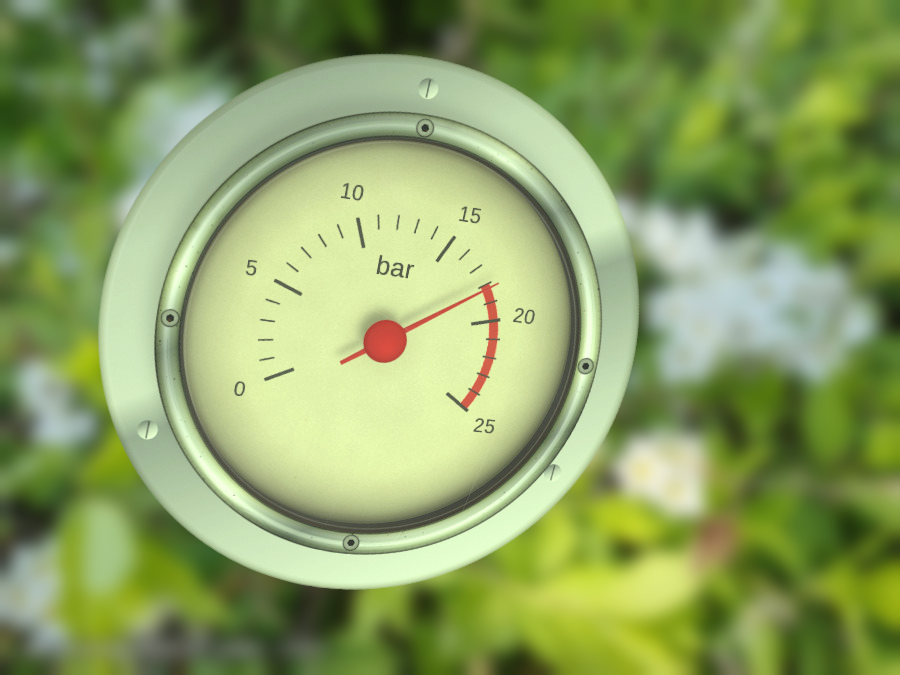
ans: 18,bar
